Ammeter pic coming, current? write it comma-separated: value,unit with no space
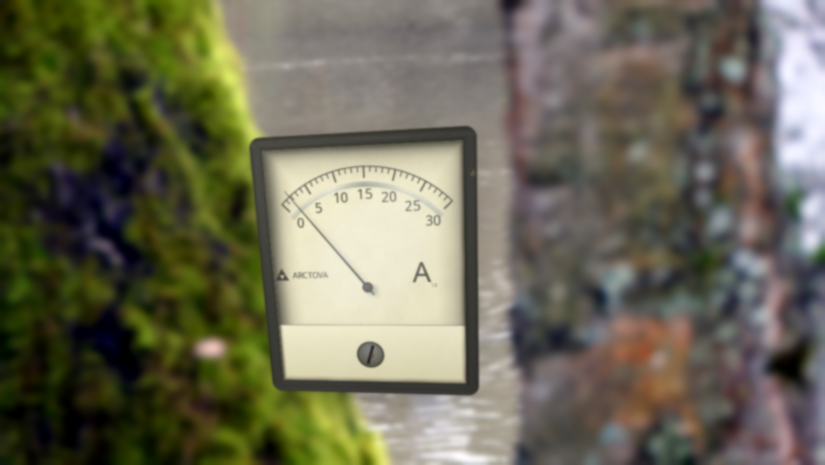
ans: 2,A
